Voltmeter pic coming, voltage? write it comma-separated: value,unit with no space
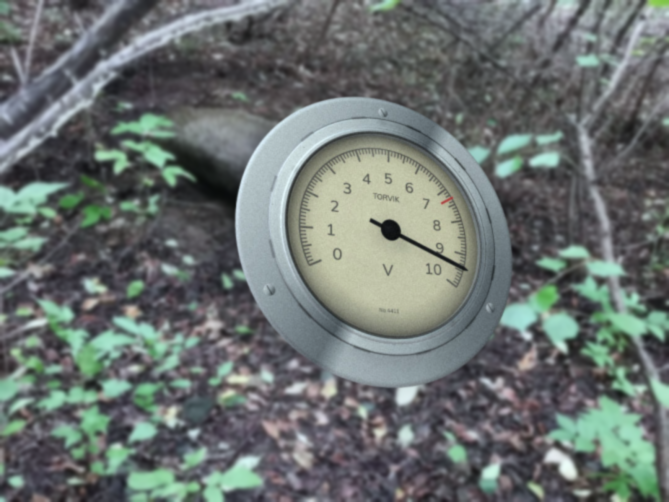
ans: 9.5,V
